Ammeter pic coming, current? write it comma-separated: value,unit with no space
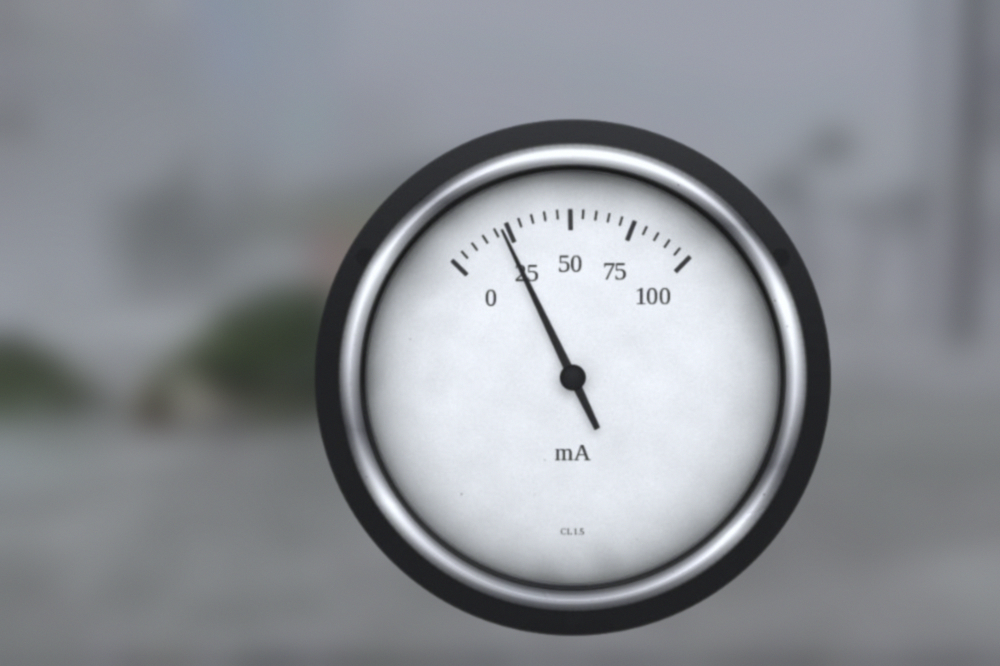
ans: 22.5,mA
